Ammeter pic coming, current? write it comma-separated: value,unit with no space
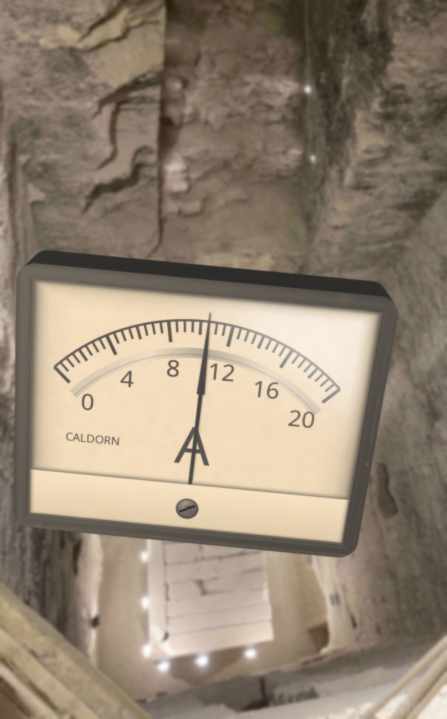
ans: 10.5,A
